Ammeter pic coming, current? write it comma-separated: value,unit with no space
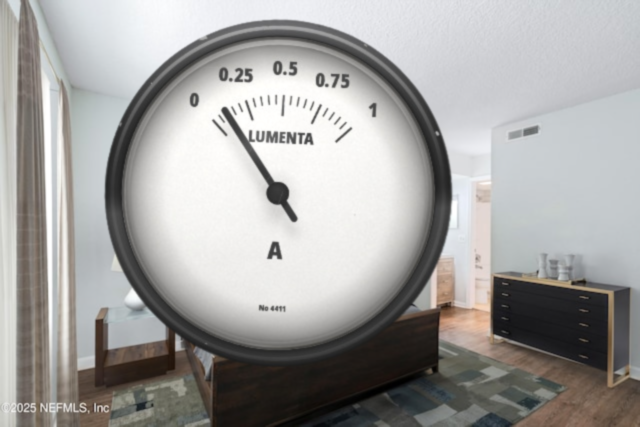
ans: 0.1,A
